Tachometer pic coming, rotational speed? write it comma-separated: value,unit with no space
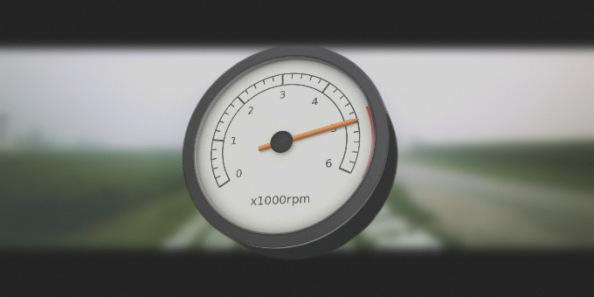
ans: 5000,rpm
